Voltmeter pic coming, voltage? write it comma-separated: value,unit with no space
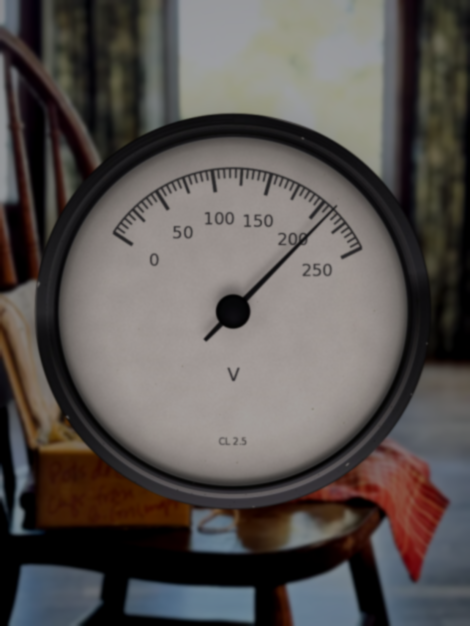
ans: 210,V
